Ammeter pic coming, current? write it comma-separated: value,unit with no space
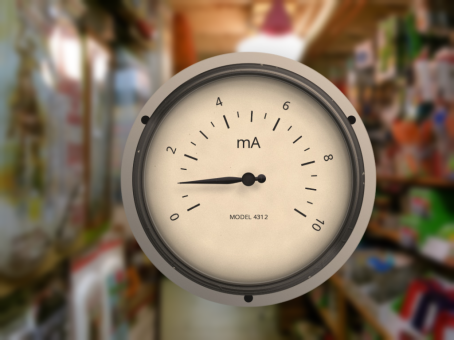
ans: 1,mA
